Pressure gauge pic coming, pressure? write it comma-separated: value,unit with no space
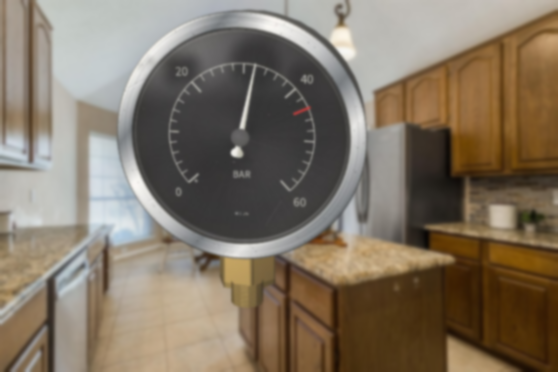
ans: 32,bar
